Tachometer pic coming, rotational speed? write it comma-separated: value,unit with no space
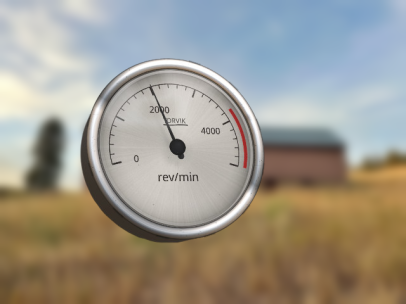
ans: 2000,rpm
